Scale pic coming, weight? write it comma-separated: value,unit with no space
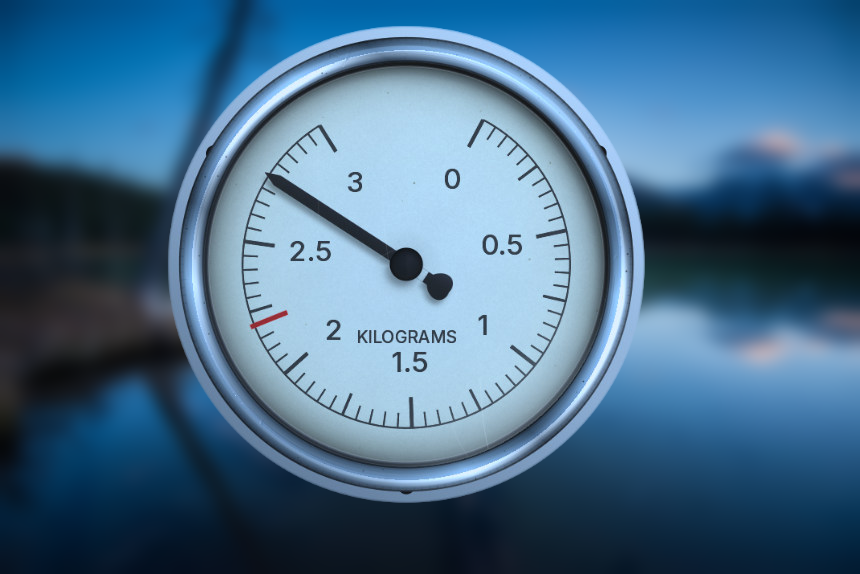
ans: 2.75,kg
